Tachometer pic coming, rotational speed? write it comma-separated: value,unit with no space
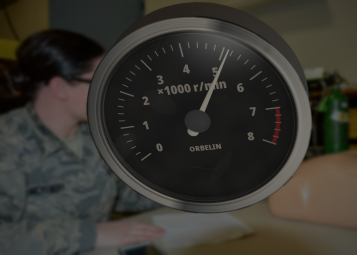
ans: 5100,rpm
